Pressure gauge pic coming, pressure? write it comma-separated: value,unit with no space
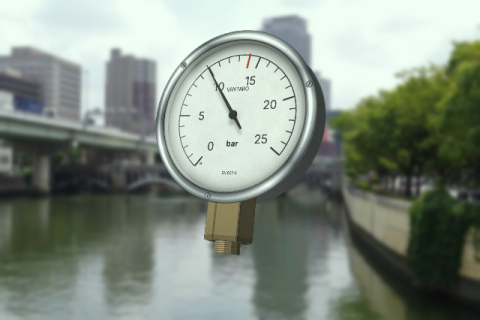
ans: 10,bar
